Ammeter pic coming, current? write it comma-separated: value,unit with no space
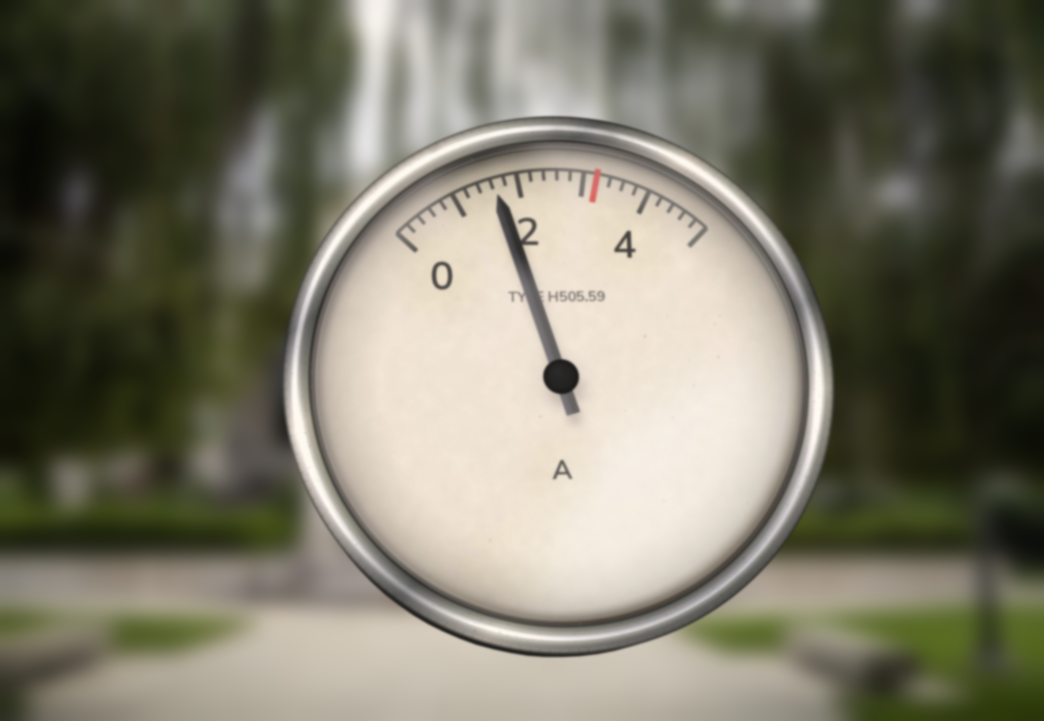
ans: 1.6,A
